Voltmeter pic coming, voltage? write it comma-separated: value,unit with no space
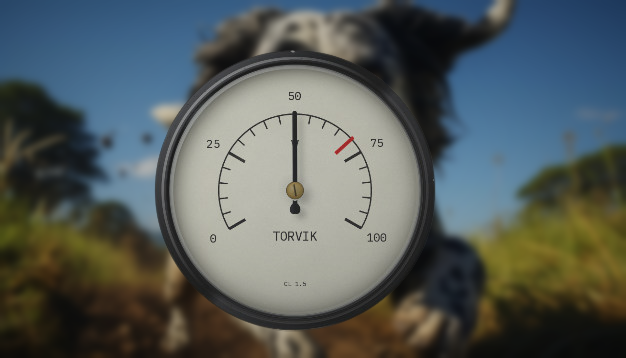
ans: 50,V
